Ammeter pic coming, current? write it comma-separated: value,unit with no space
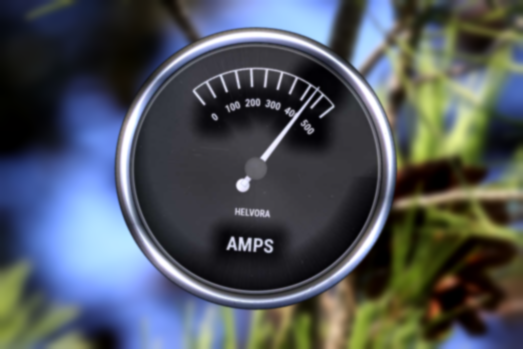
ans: 425,A
